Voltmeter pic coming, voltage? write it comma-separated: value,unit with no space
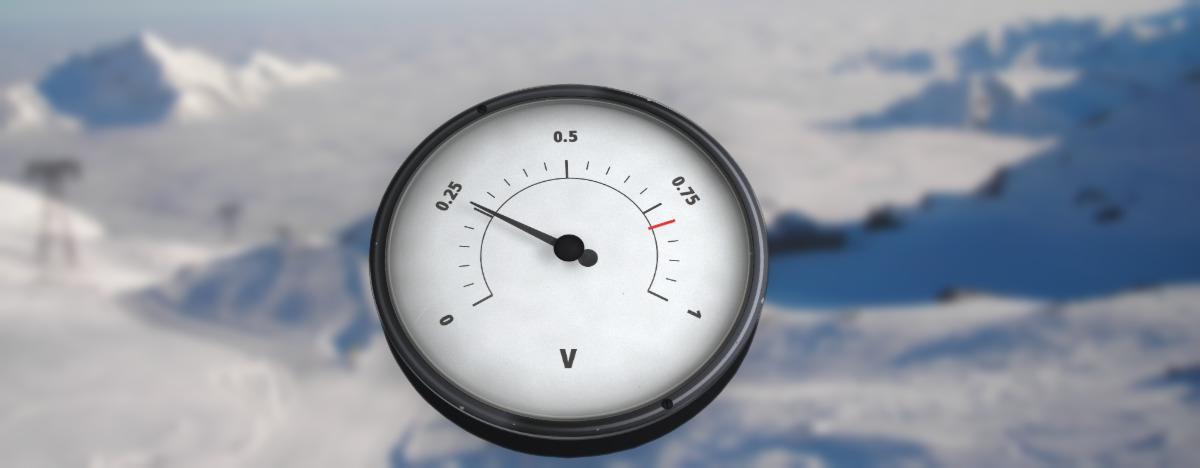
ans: 0.25,V
